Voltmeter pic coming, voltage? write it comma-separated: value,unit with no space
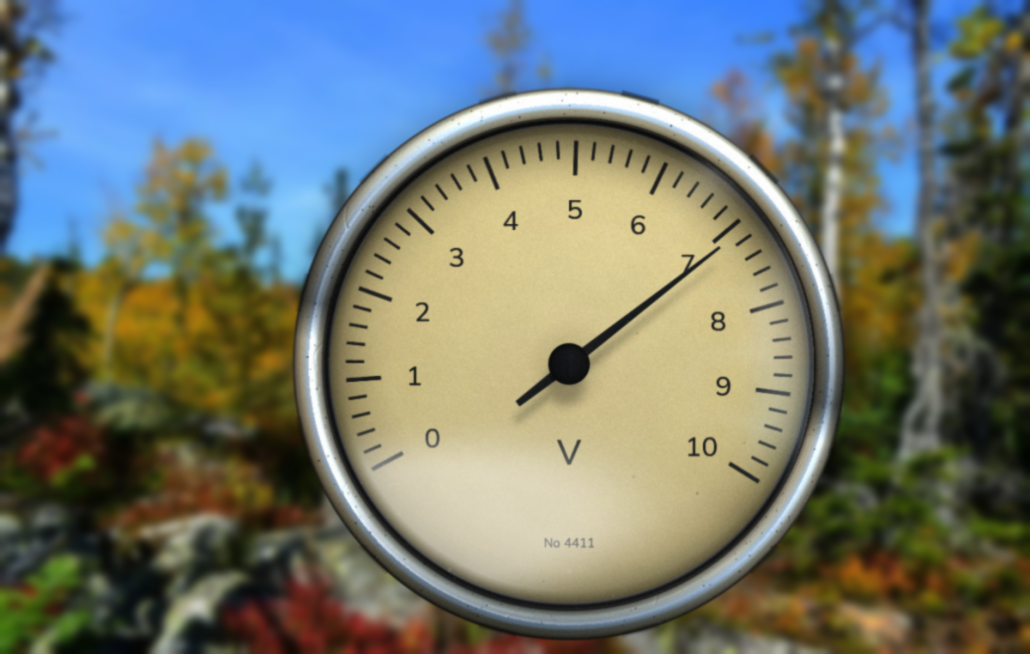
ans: 7.1,V
